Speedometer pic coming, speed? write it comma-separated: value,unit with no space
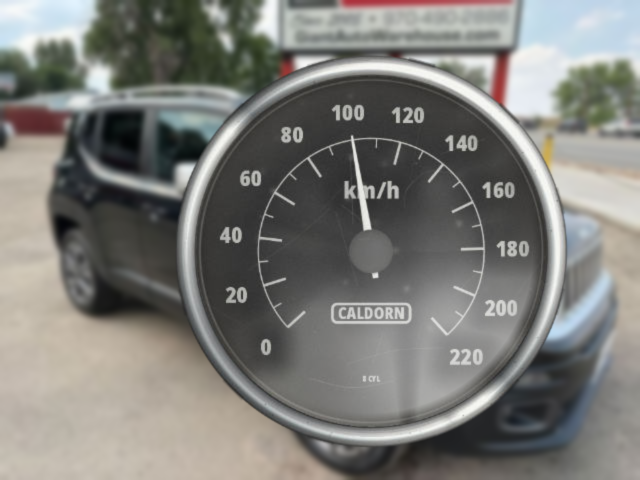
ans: 100,km/h
